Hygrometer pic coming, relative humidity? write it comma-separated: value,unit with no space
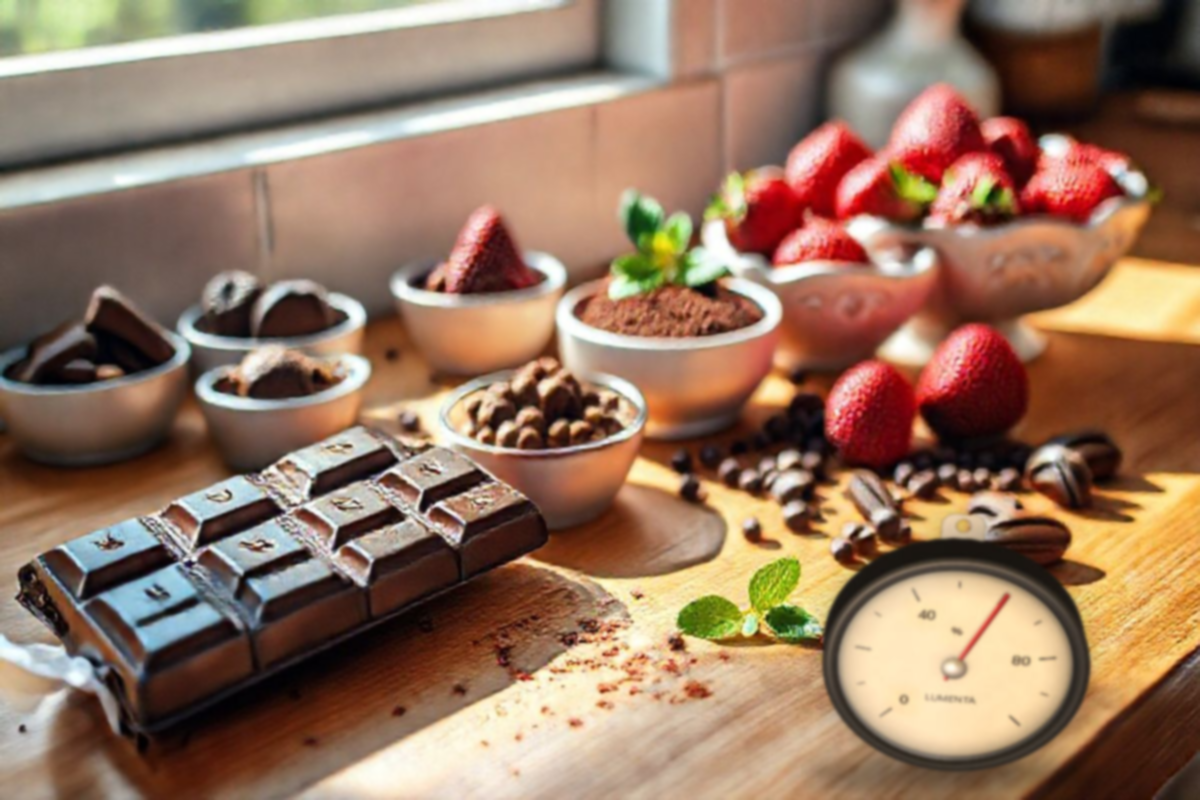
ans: 60,%
